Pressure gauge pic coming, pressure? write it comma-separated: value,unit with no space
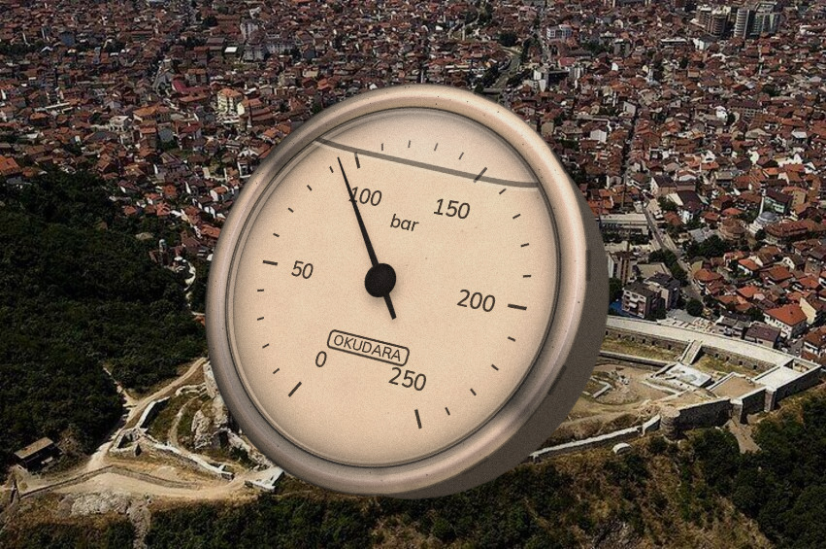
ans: 95,bar
